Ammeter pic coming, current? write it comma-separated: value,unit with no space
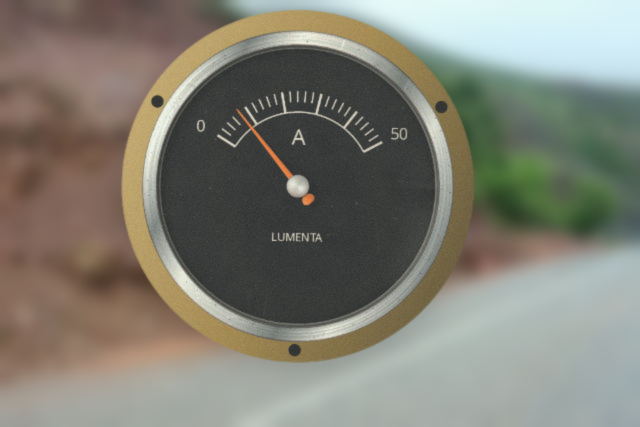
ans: 8,A
